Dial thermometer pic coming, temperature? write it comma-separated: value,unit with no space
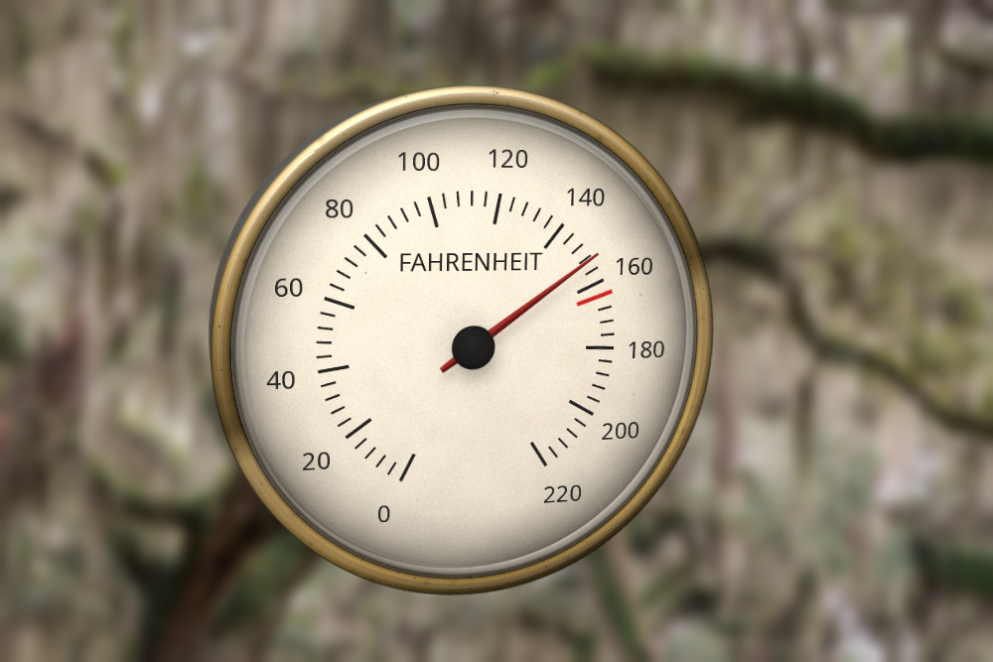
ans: 152,°F
